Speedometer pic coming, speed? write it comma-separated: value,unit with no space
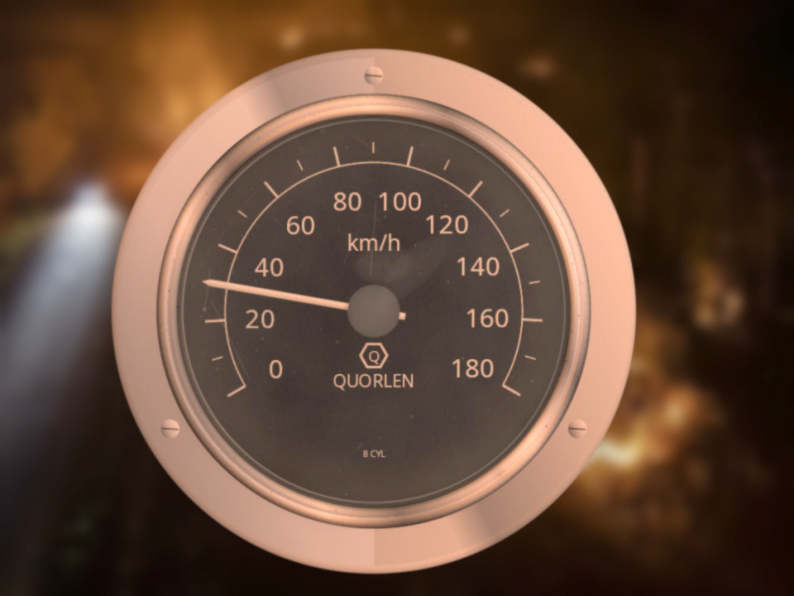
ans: 30,km/h
